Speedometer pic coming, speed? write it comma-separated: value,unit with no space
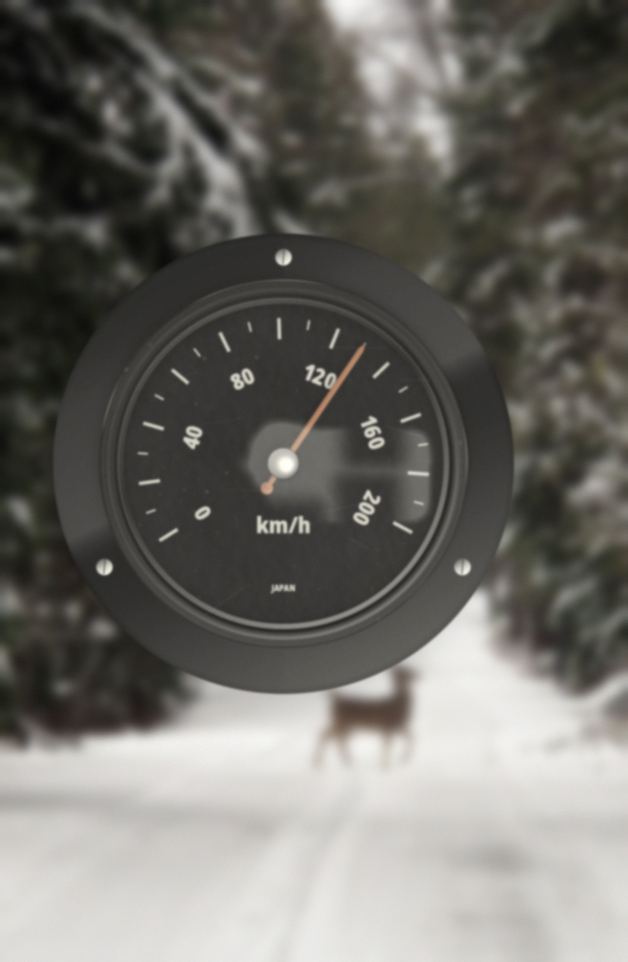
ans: 130,km/h
